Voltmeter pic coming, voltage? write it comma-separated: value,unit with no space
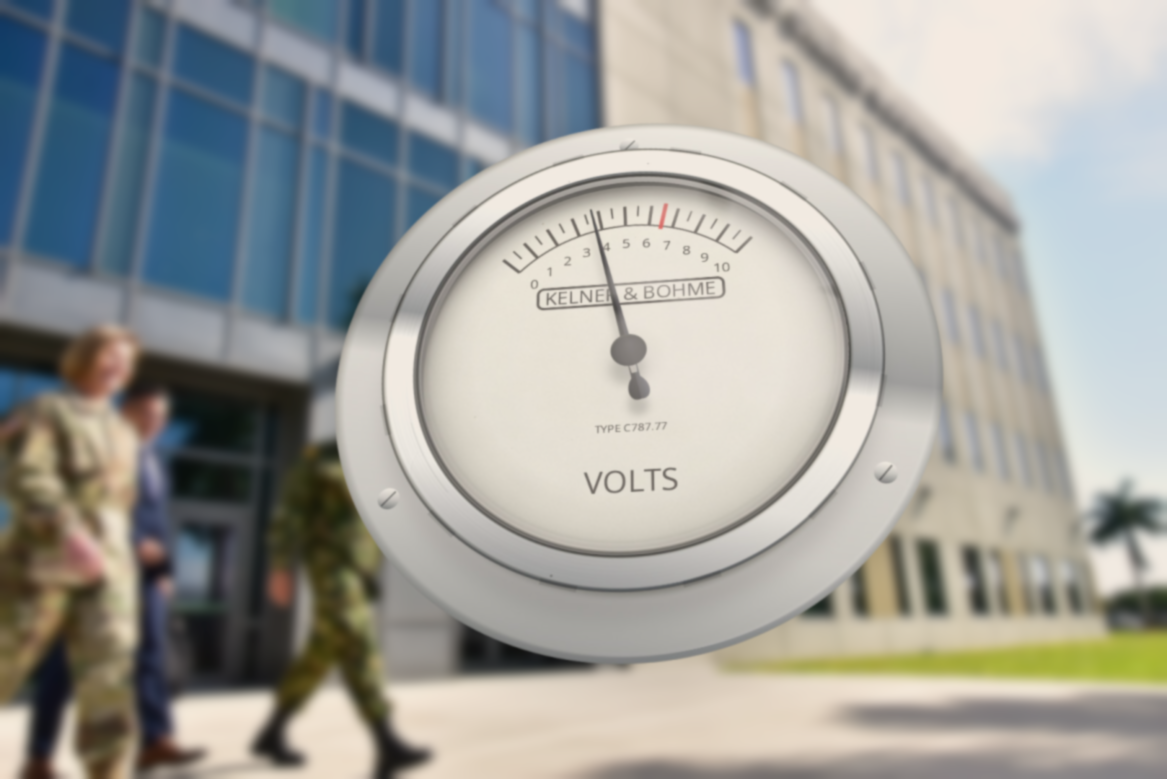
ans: 3.75,V
